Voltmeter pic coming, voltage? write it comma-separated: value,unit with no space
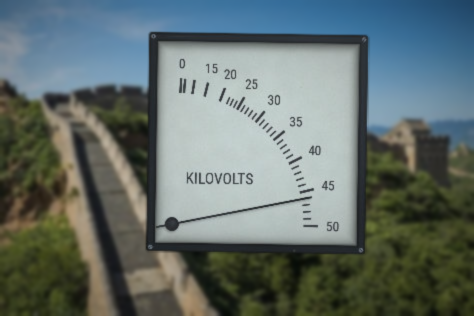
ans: 46,kV
